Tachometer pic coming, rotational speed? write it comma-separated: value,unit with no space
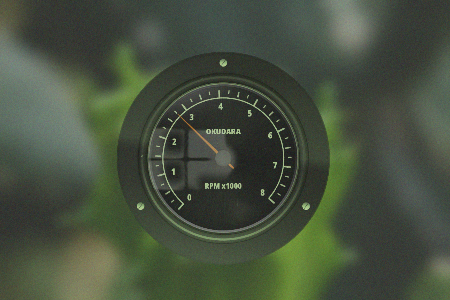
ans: 2750,rpm
